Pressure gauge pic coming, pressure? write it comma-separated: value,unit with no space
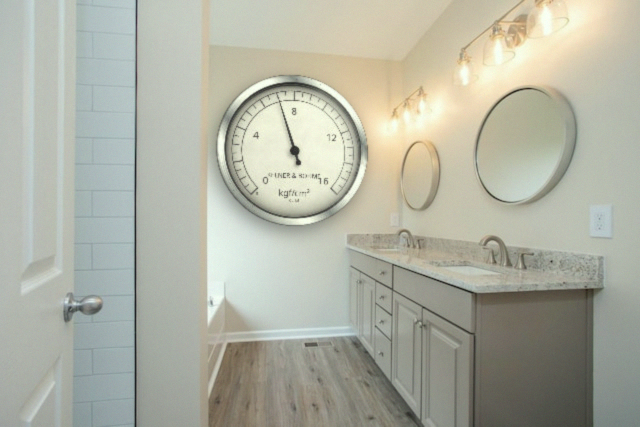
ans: 7,kg/cm²
